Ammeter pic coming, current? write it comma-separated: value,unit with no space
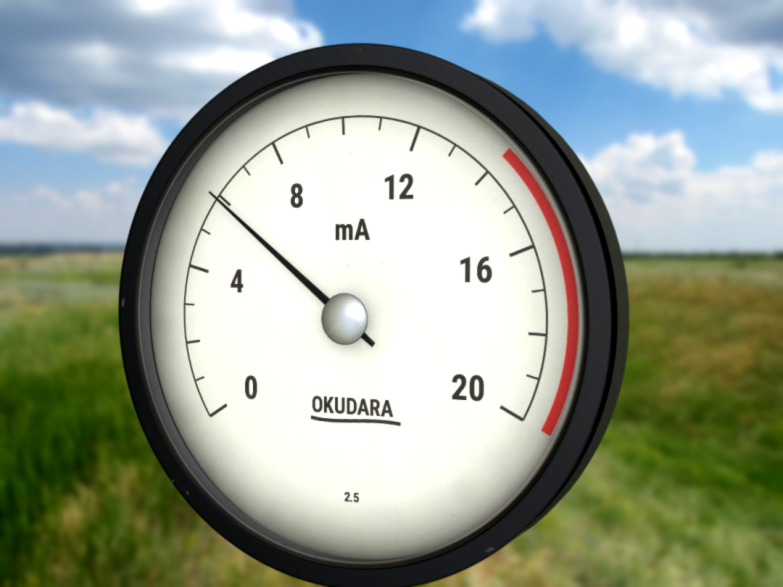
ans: 6,mA
